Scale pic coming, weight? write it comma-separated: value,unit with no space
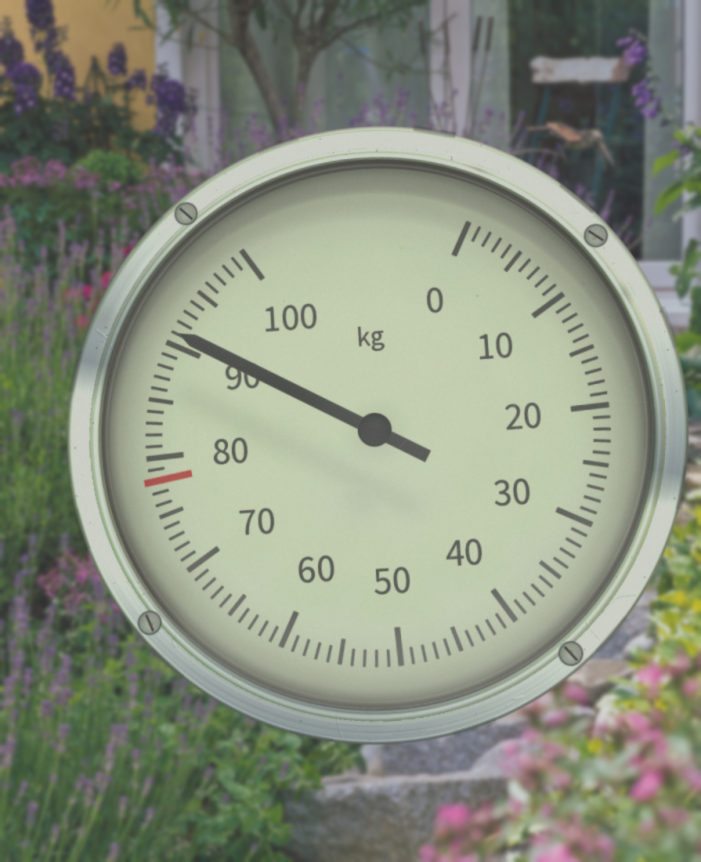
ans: 91,kg
